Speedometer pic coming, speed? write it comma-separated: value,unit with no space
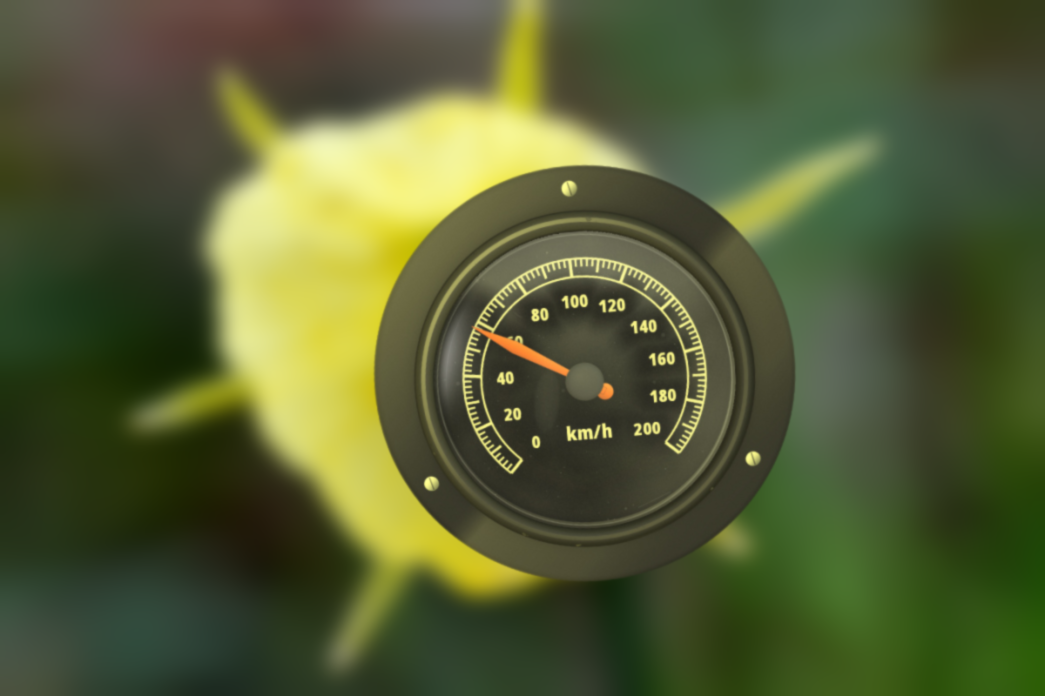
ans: 58,km/h
